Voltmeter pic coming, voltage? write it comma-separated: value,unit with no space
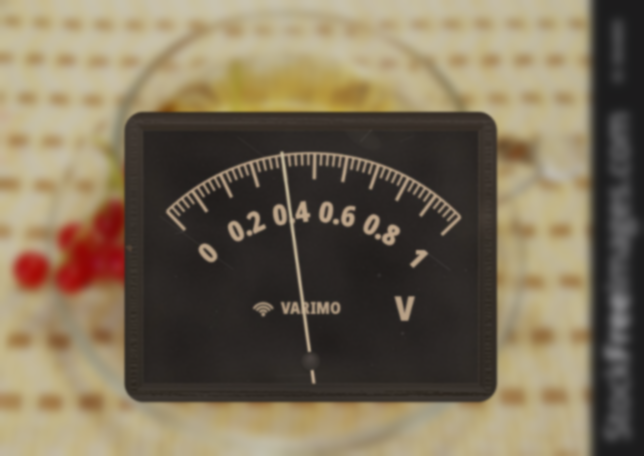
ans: 0.4,V
